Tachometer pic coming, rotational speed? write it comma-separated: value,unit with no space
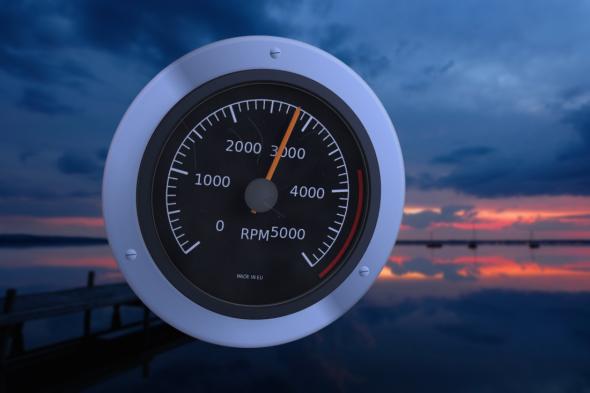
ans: 2800,rpm
